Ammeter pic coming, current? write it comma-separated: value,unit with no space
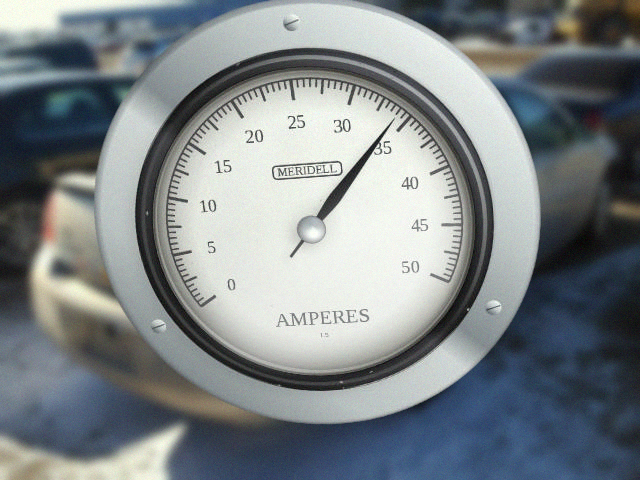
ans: 34,A
